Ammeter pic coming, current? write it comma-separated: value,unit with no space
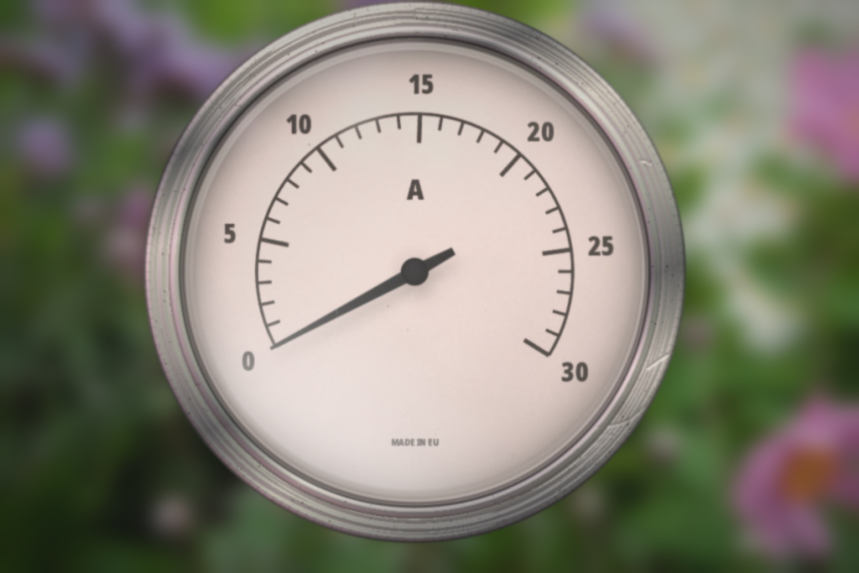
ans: 0,A
